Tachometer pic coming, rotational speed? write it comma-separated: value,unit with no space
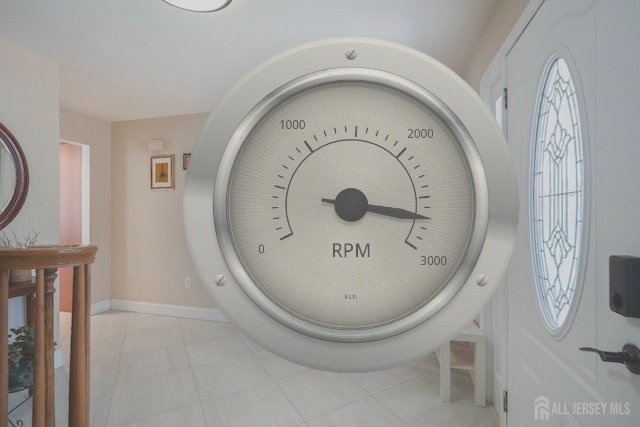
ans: 2700,rpm
